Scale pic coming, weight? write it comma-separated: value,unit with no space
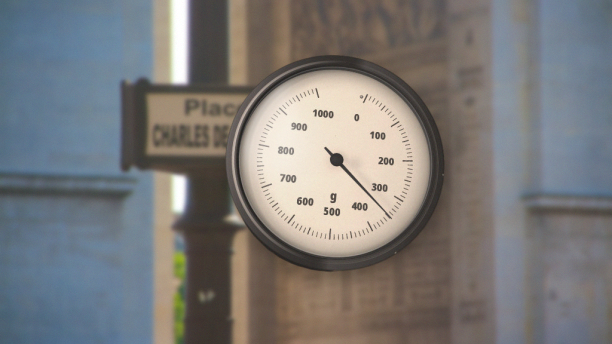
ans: 350,g
